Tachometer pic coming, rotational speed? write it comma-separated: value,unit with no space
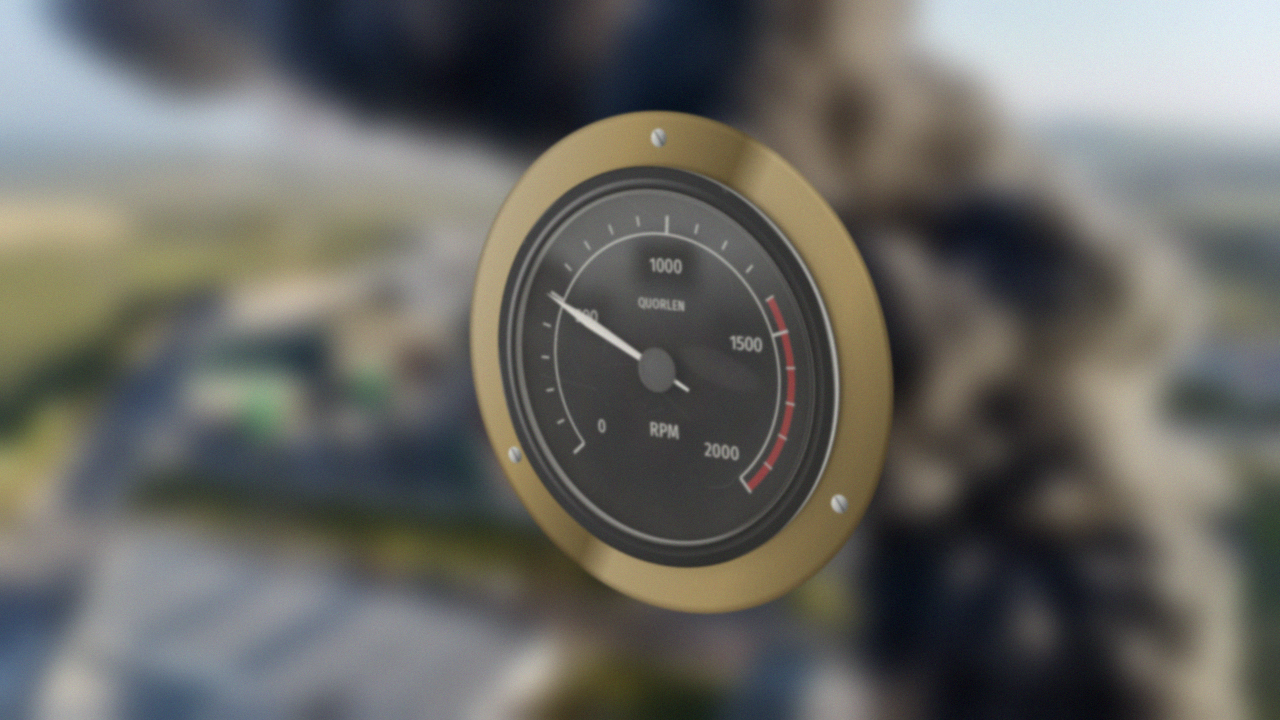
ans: 500,rpm
